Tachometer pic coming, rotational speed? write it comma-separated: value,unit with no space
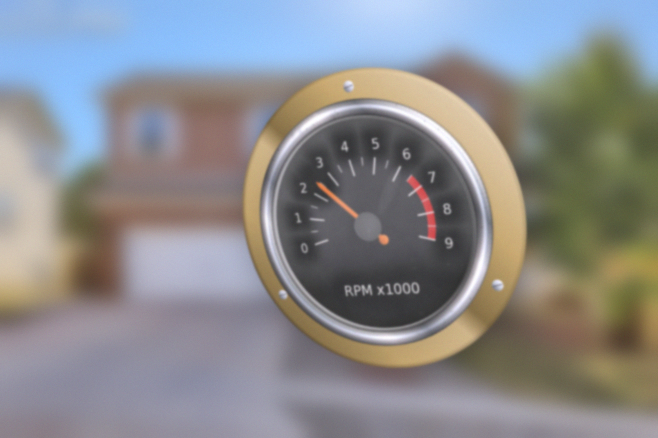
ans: 2500,rpm
